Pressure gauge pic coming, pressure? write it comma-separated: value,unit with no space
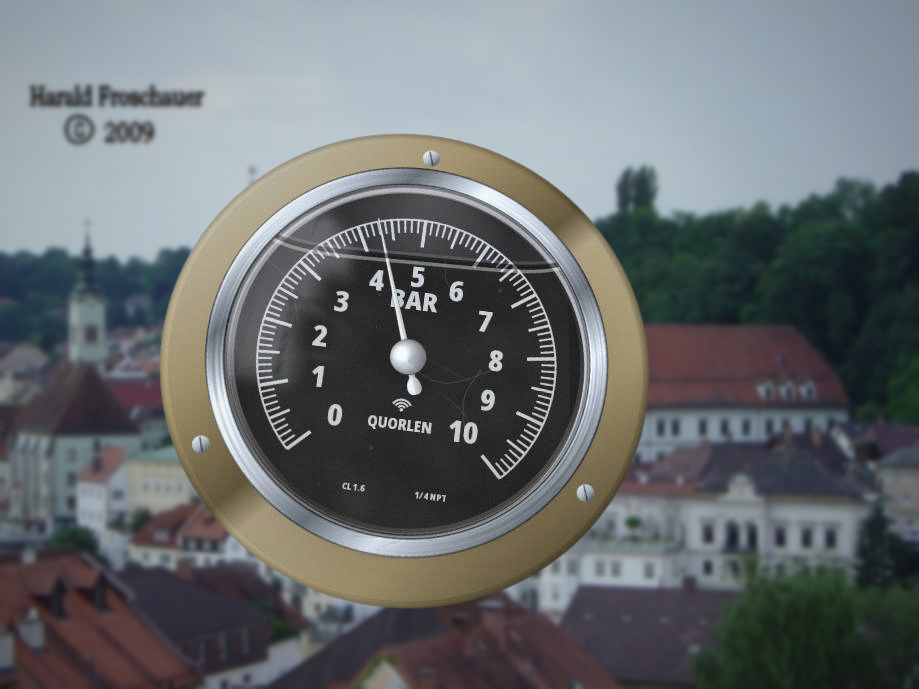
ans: 4.3,bar
